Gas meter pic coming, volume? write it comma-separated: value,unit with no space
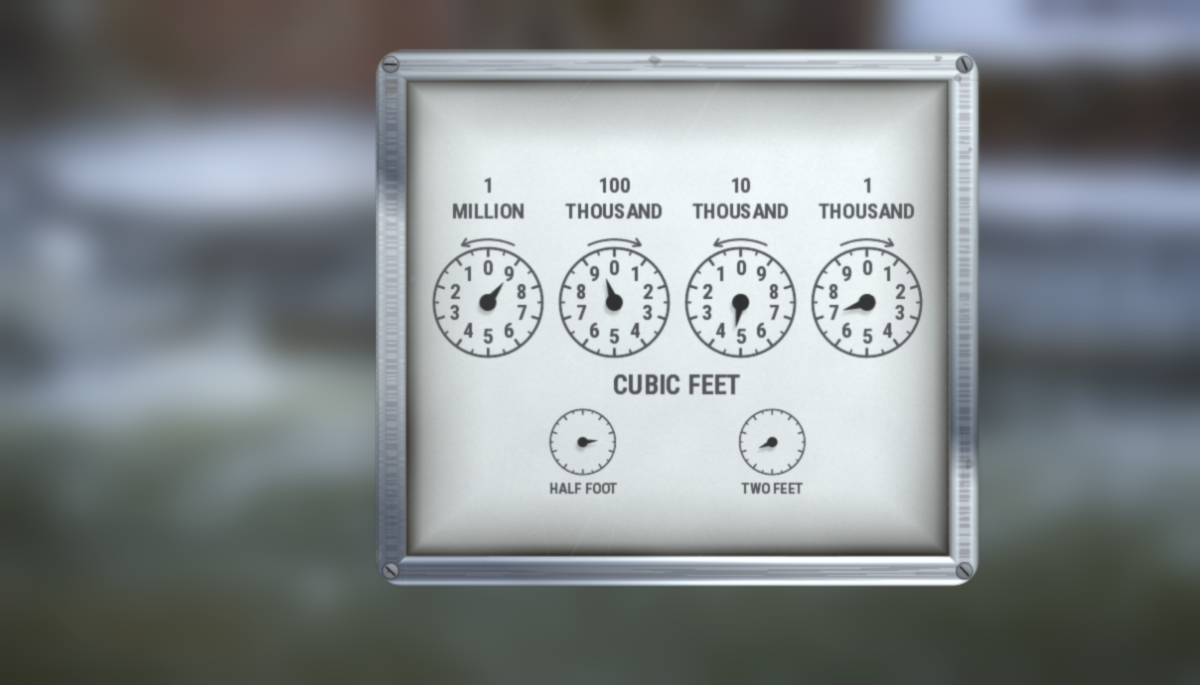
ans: 894700,ft³
